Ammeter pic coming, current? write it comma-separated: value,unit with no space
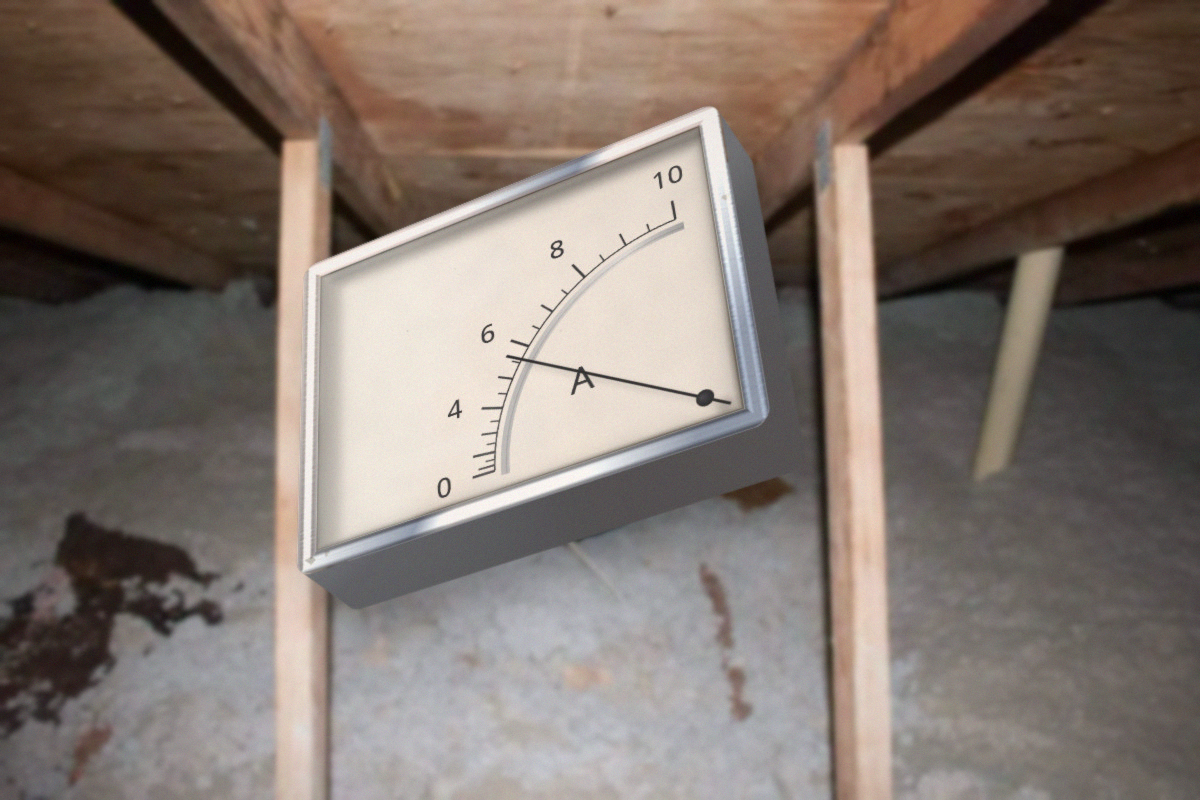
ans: 5.5,A
